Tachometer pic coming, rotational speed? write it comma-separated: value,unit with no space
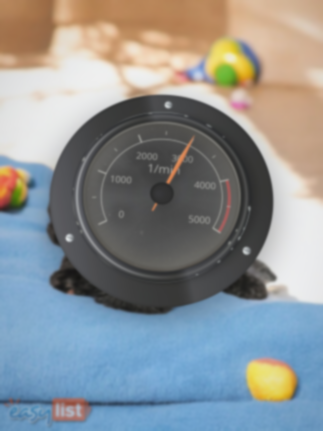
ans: 3000,rpm
